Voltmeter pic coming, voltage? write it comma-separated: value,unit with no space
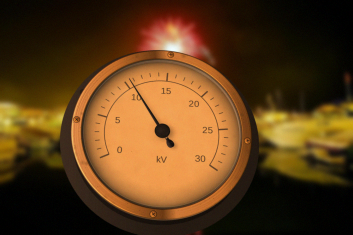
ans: 10.5,kV
